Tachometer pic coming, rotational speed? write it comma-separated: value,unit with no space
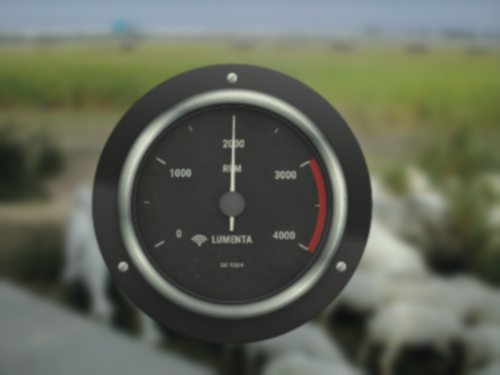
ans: 2000,rpm
